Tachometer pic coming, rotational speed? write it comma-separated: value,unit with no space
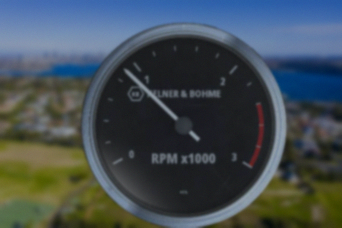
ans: 900,rpm
